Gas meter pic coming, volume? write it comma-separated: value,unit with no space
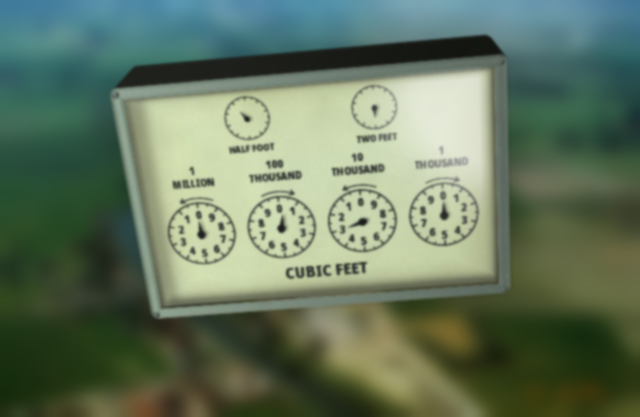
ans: 3000,ft³
